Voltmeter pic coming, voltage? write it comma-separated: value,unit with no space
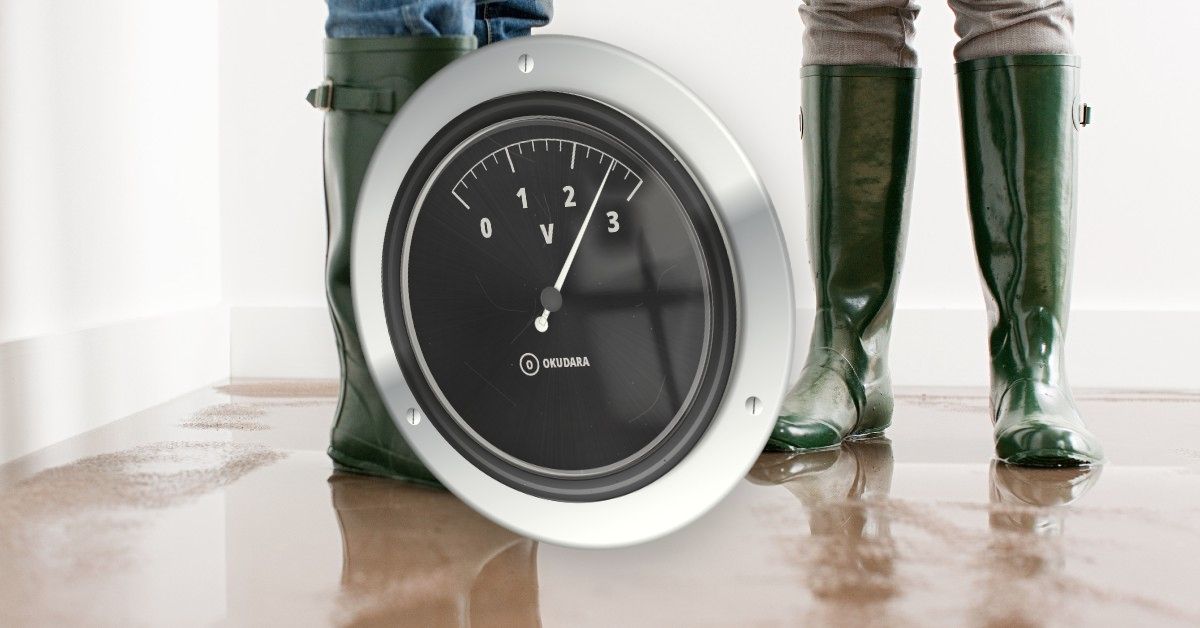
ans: 2.6,V
